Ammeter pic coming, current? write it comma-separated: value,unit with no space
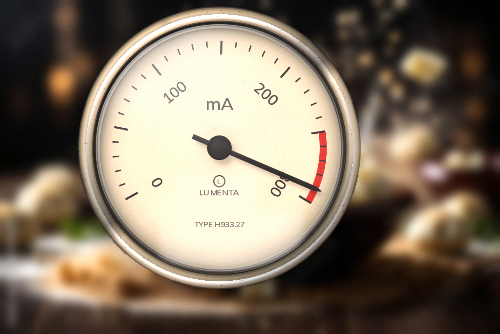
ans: 290,mA
